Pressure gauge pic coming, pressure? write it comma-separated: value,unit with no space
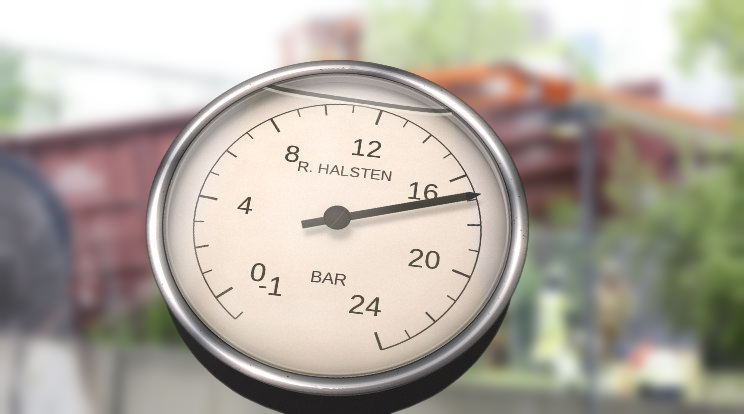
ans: 17,bar
